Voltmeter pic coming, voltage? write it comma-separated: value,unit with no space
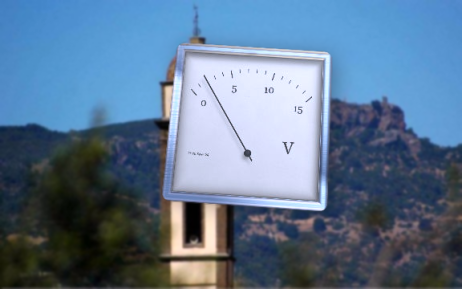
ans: 2,V
